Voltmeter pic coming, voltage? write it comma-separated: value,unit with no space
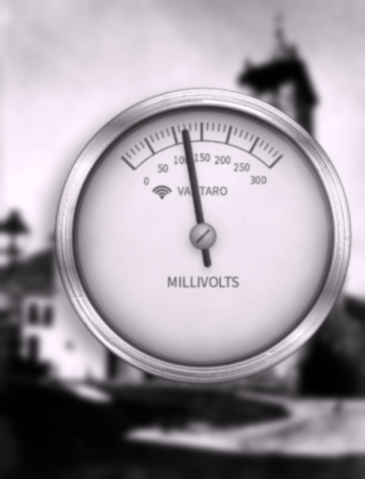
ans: 120,mV
